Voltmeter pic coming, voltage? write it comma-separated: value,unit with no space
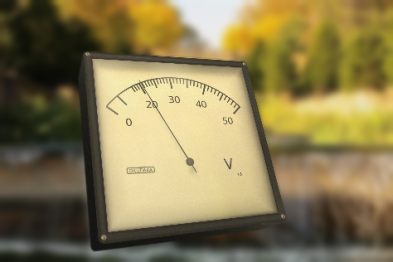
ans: 20,V
